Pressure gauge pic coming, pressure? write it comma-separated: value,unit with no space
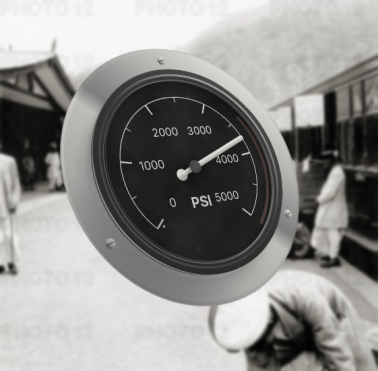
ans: 3750,psi
